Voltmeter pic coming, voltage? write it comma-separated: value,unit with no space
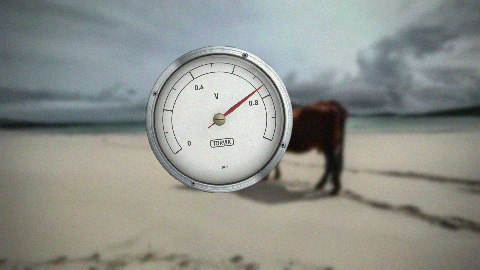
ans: 0.75,V
